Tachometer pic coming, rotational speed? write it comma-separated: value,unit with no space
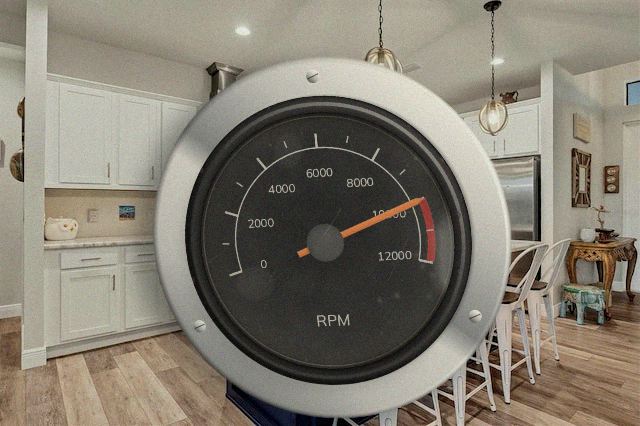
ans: 10000,rpm
